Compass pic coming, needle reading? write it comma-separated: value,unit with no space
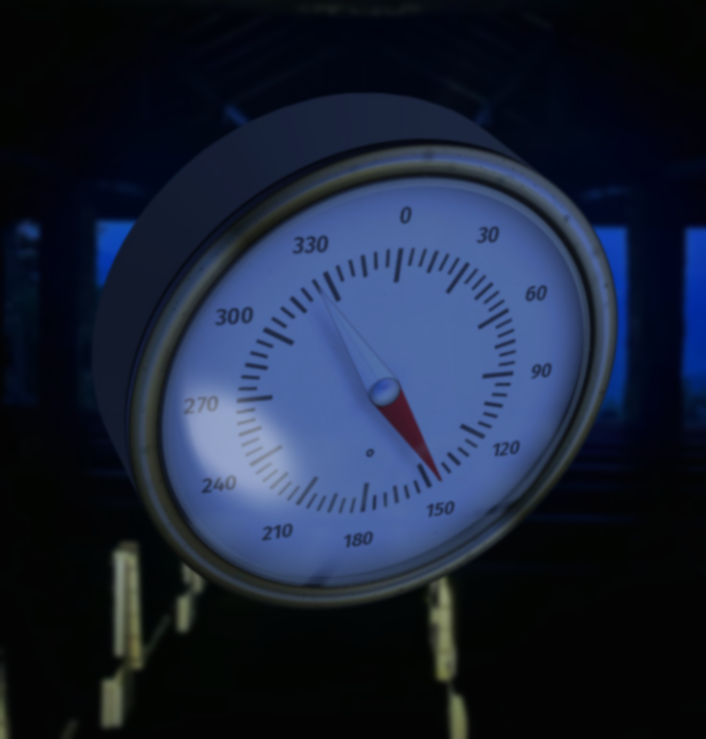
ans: 145,°
